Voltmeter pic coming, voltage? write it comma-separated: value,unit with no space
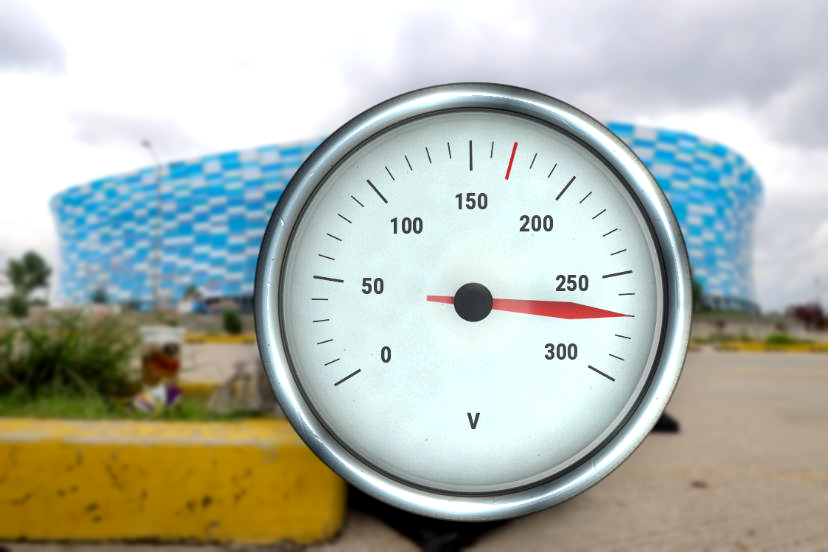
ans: 270,V
